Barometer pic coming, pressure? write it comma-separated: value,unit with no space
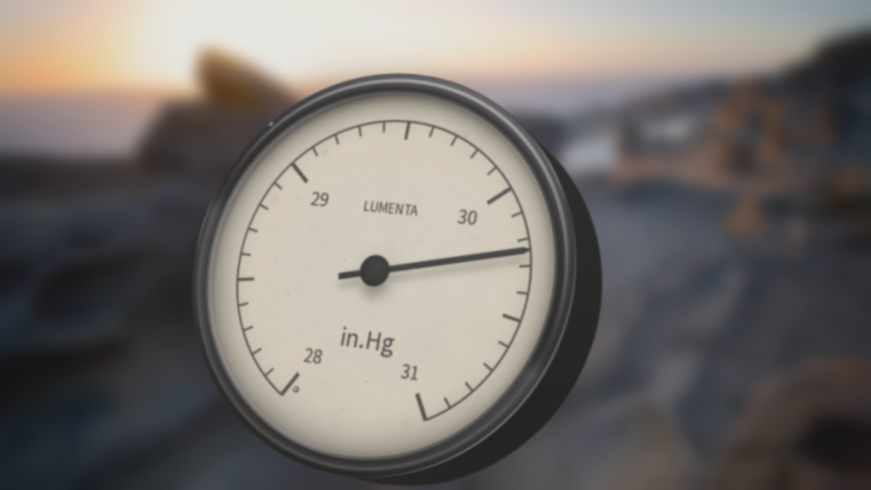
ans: 30.25,inHg
